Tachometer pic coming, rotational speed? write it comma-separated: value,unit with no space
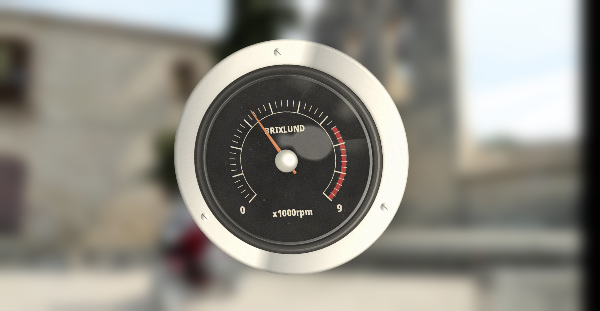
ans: 3400,rpm
